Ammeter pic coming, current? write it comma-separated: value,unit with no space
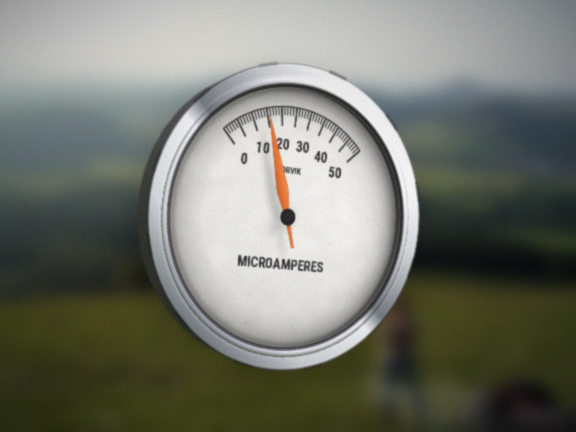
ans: 15,µA
